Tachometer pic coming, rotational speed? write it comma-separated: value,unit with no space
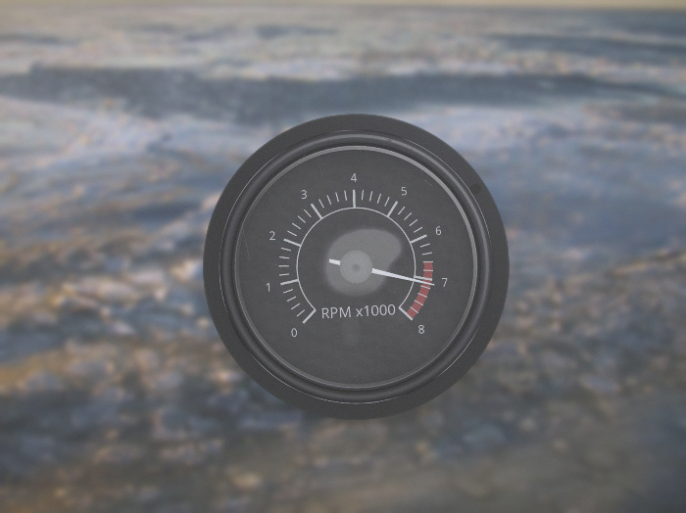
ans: 7100,rpm
